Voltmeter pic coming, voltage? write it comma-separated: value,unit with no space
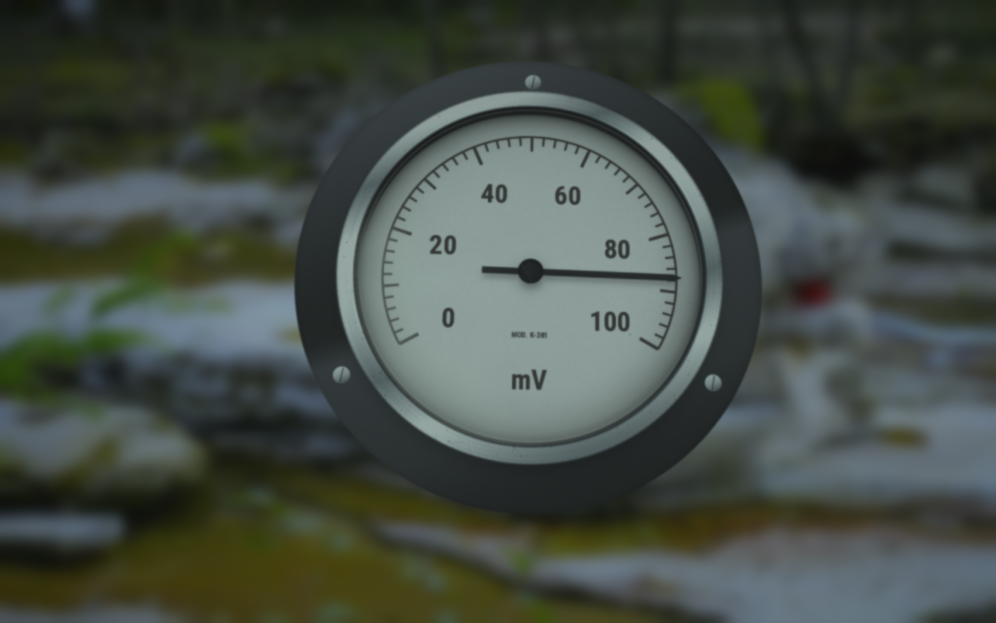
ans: 88,mV
